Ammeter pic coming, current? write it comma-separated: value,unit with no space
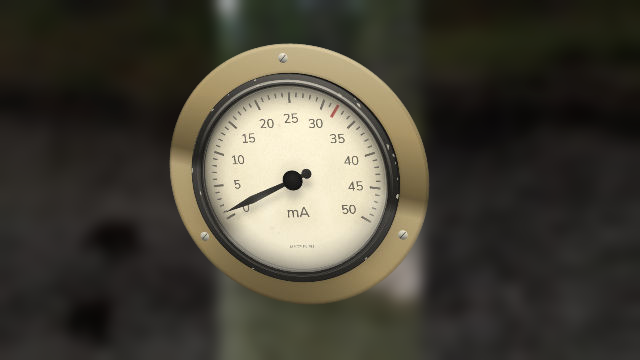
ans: 1,mA
